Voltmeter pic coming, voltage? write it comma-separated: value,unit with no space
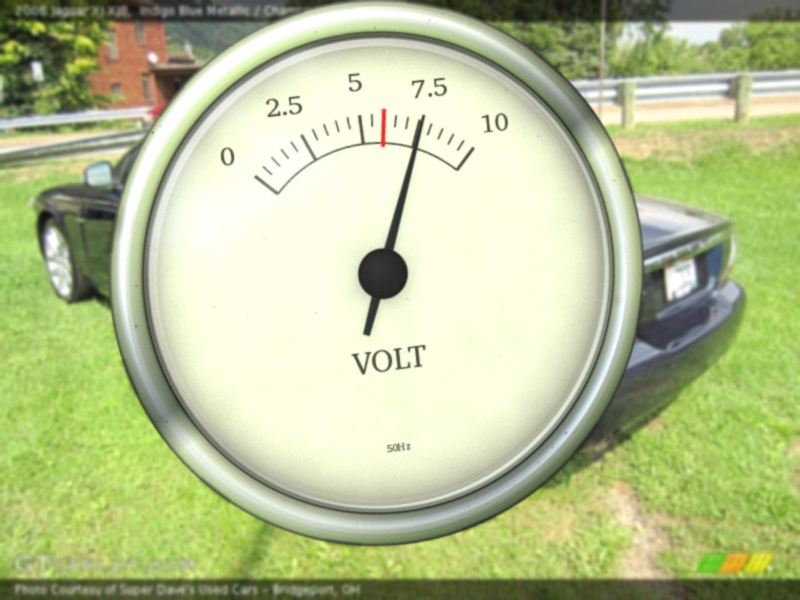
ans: 7.5,V
